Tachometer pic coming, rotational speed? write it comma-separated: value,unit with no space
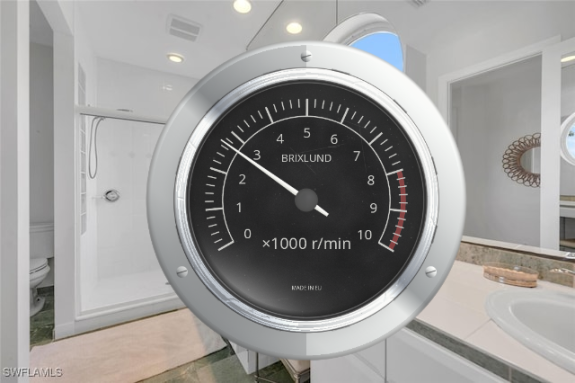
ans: 2700,rpm
